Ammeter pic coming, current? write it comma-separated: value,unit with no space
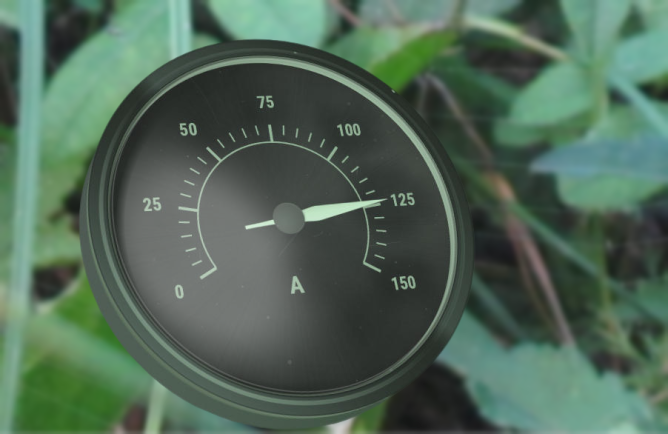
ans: 125,A
